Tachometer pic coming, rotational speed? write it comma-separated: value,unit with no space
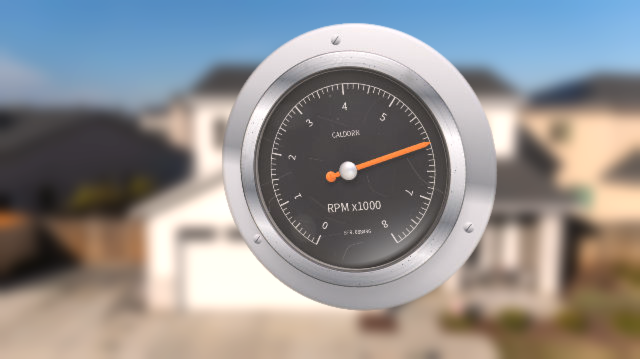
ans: 6000,rpm
